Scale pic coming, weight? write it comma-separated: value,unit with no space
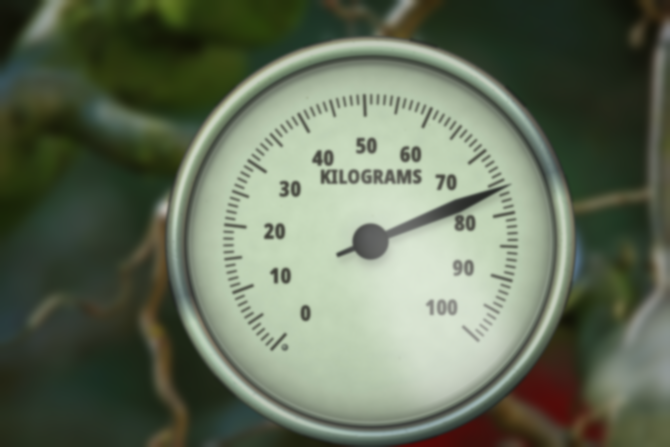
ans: 76,kg
